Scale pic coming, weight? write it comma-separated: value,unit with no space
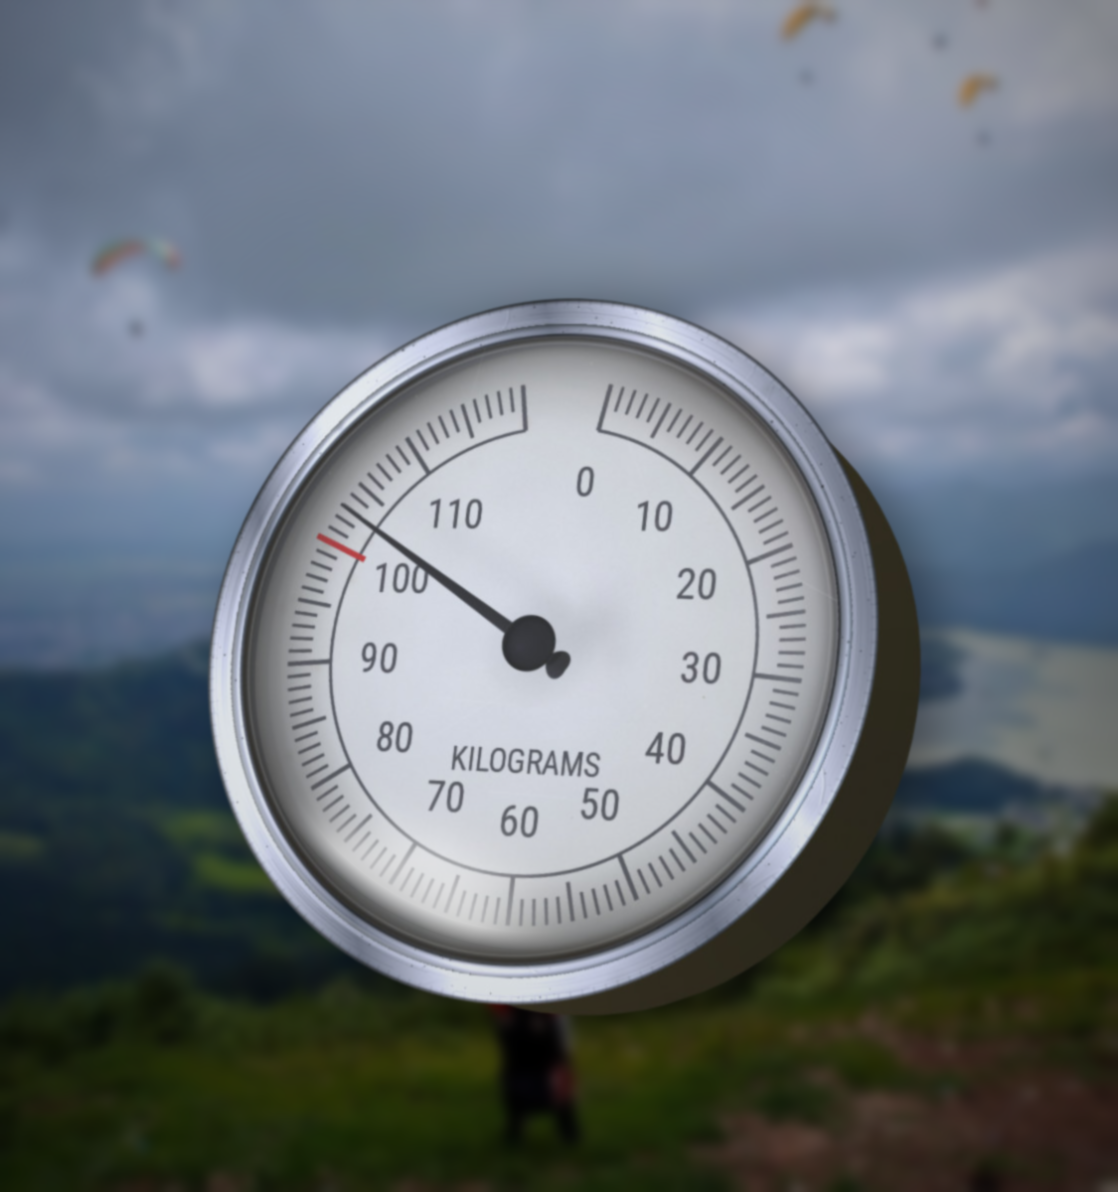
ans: 103,kg
